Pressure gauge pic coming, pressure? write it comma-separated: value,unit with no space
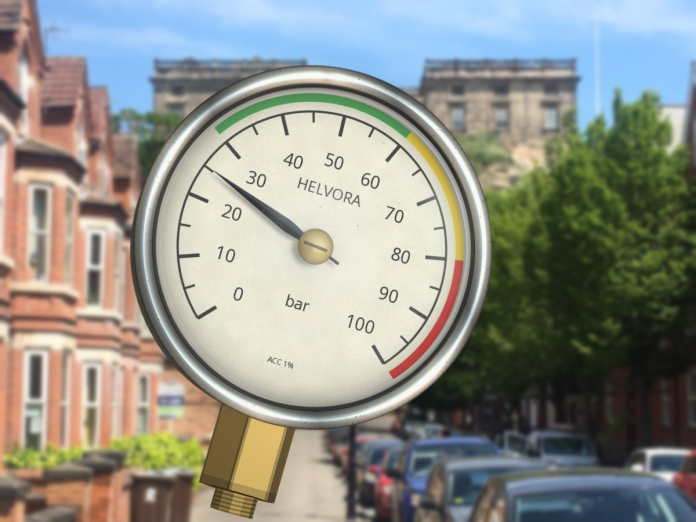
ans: 25,bar
